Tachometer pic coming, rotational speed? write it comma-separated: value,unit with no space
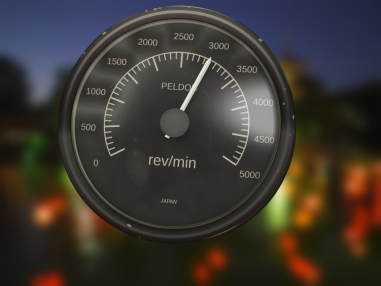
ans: 3000,rpm
